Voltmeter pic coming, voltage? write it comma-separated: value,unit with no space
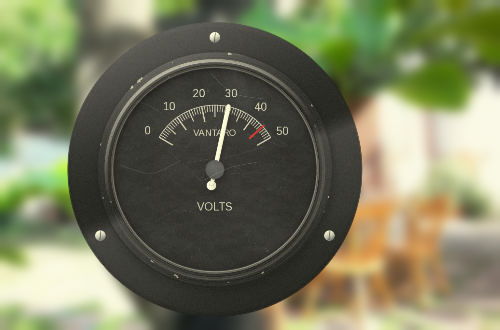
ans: 30,V
